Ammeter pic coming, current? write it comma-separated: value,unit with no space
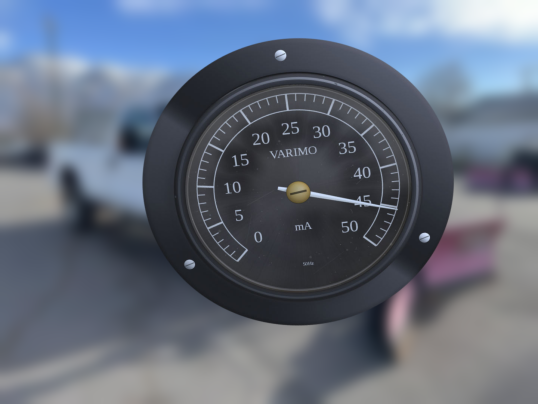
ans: 45,mA
